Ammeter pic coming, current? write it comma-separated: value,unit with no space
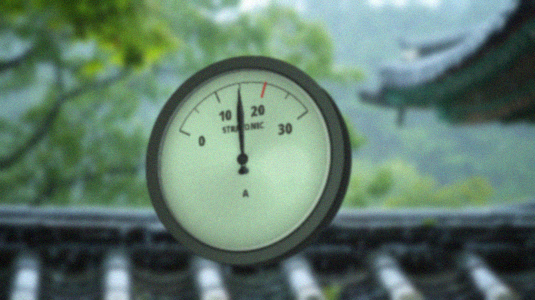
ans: 15,A
